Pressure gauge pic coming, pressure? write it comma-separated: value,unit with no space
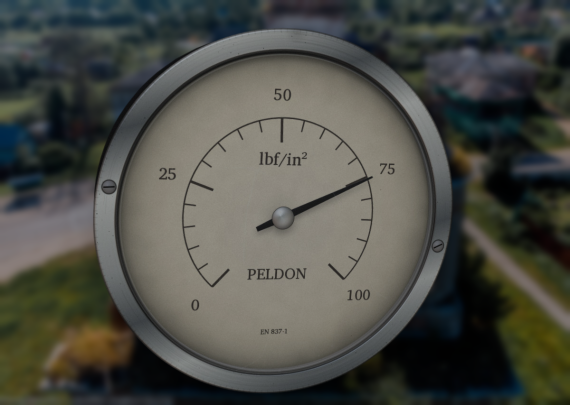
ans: 75,psi
